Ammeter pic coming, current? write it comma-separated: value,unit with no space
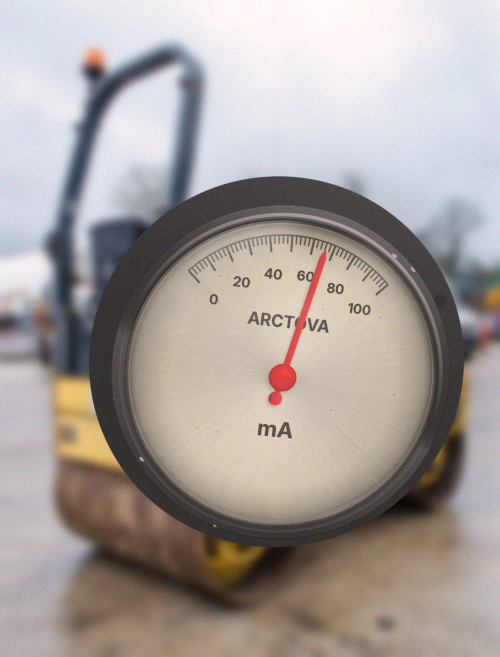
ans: 66,mA
